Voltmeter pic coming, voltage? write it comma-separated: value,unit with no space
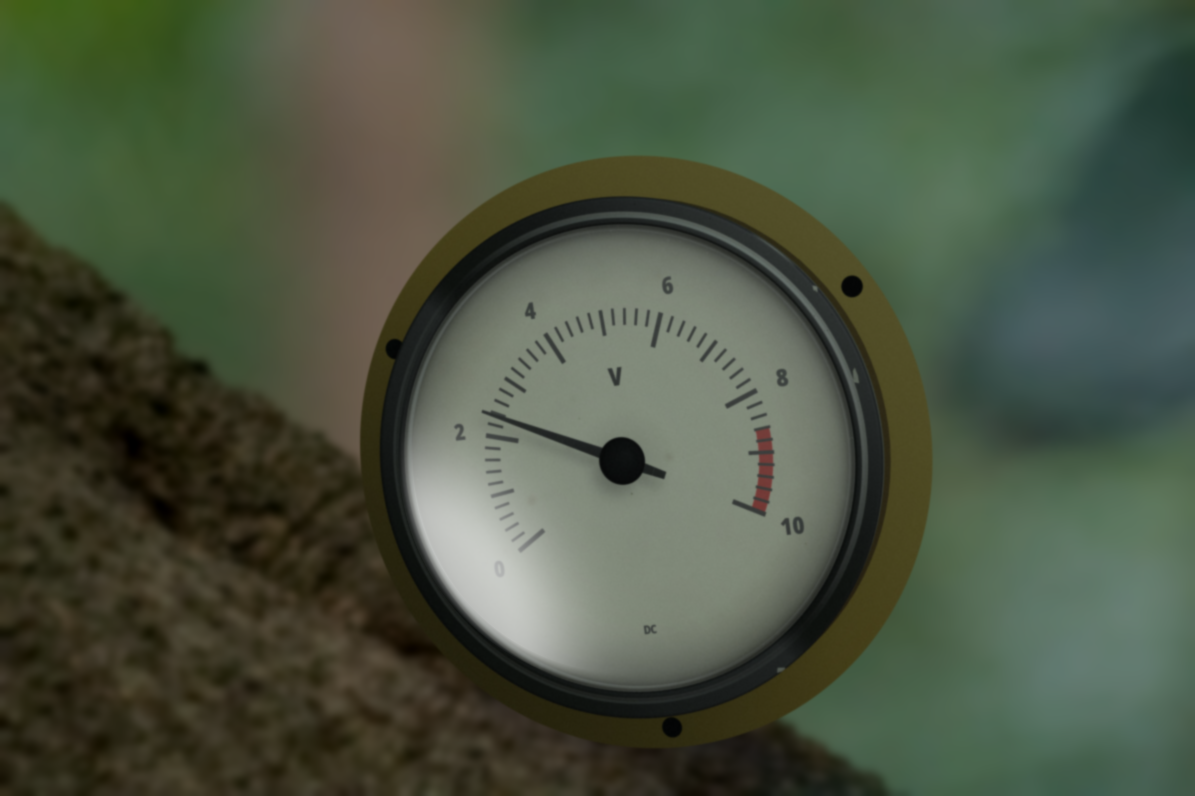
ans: 2.4,V
